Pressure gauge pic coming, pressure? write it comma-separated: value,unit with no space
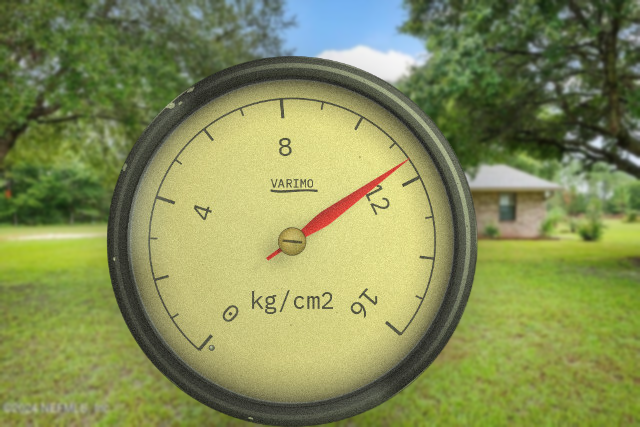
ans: 11.5,kg/cm²
